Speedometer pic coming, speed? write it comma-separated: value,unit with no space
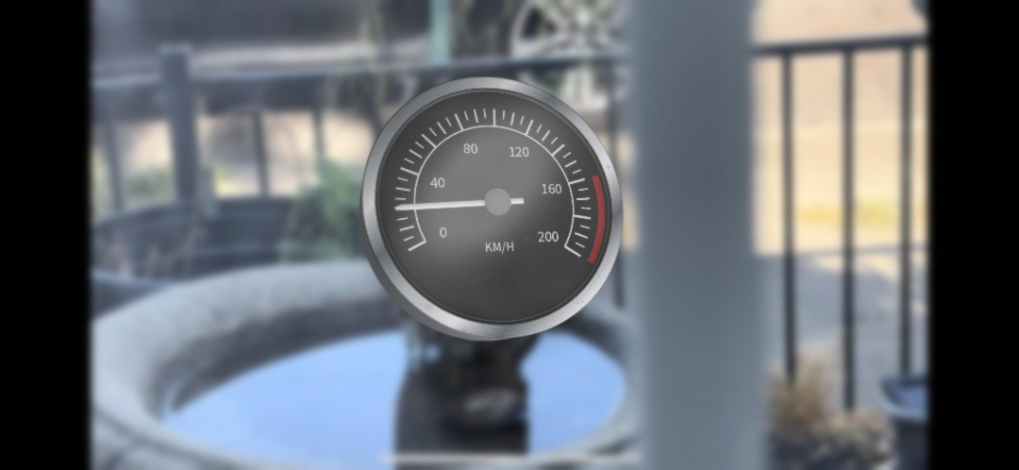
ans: 20,km/h
